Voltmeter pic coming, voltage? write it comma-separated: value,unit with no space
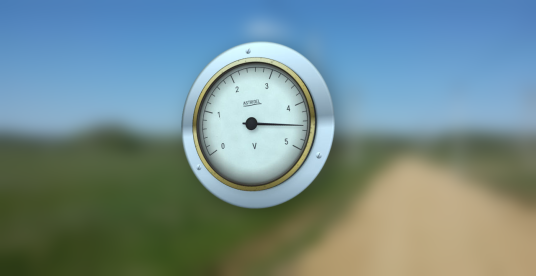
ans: 4.5,V
